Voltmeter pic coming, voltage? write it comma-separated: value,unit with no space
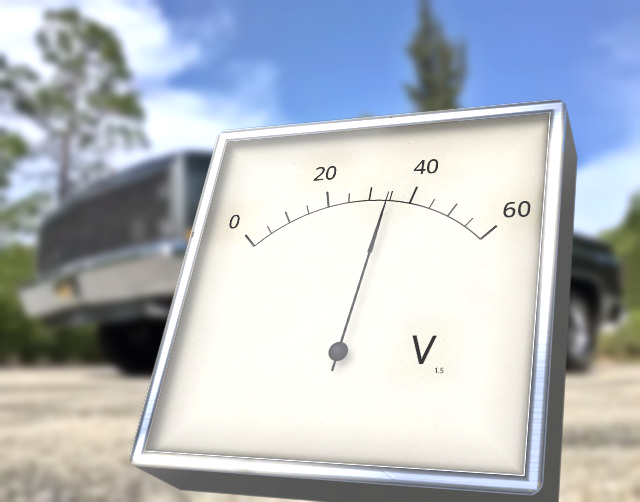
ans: 35,V
